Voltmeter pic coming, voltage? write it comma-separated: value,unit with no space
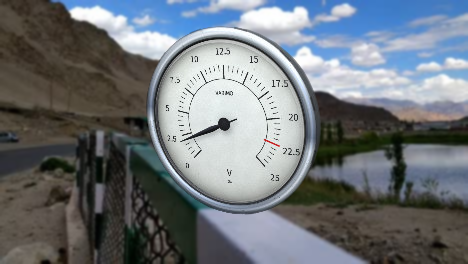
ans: 2,V
